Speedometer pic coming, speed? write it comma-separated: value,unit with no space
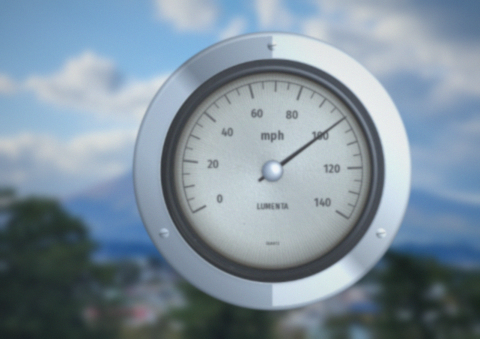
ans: 100,mph
